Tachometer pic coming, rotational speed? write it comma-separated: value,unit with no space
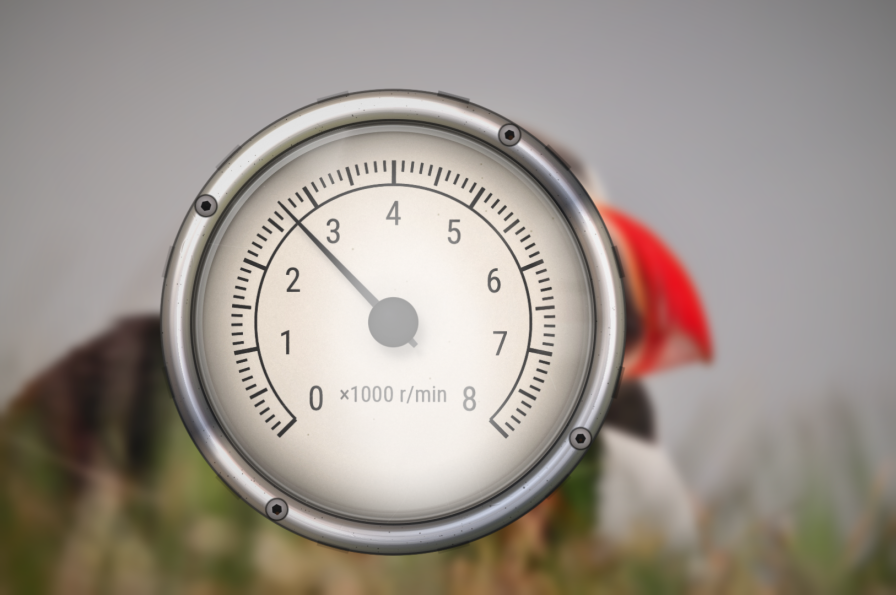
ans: 2700,rpm
